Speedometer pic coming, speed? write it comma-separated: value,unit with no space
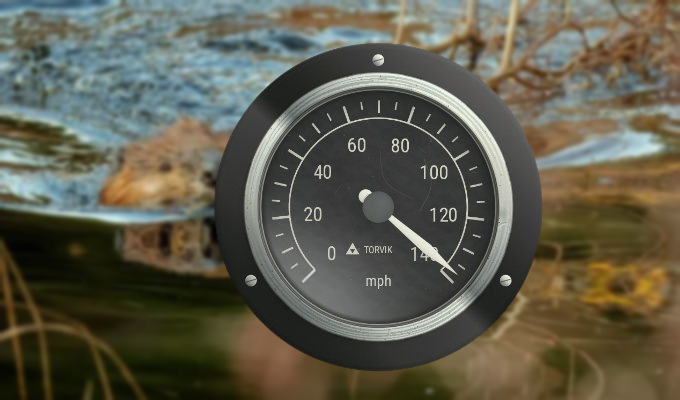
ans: 137.5,mph
